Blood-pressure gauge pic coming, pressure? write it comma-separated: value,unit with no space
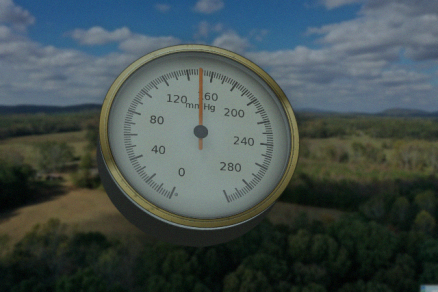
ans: 150,mmHg
